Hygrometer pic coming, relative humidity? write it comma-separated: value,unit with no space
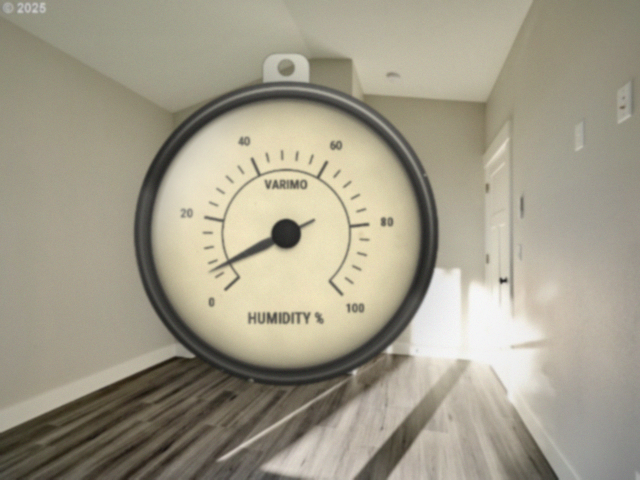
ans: 6,%
